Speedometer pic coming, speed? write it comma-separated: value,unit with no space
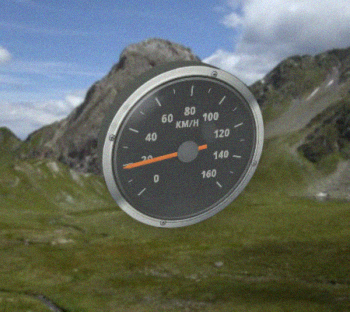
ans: 20,km/h
